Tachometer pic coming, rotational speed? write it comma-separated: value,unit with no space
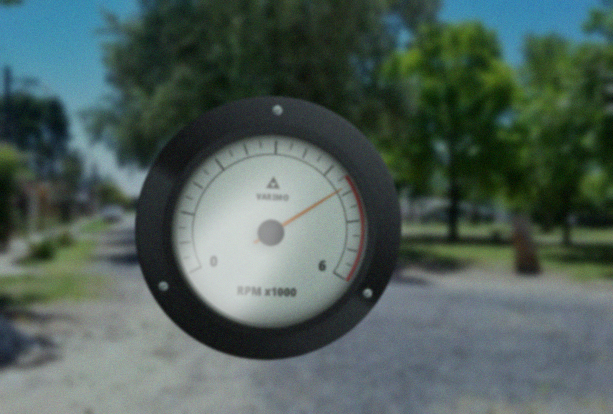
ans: 4375,rpm
